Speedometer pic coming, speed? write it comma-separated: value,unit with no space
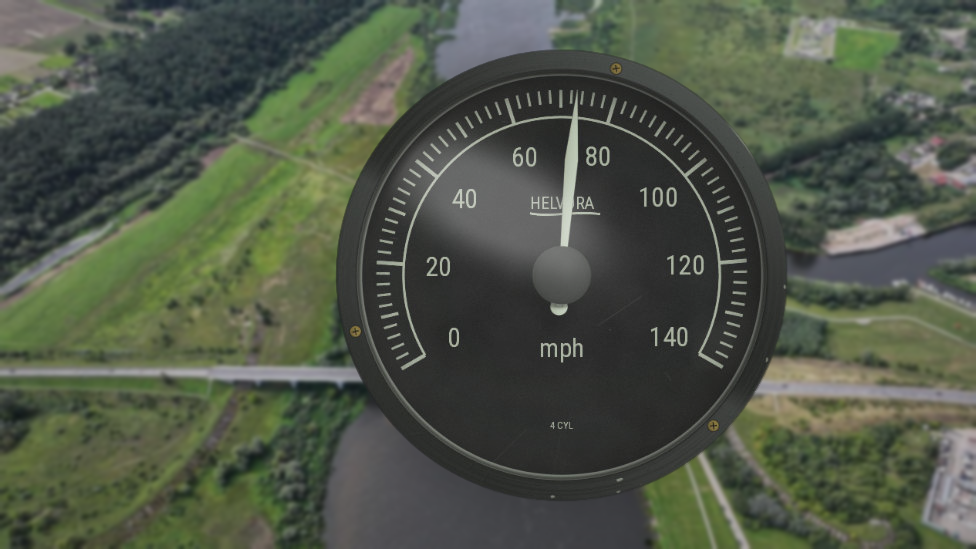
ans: 73,mph
